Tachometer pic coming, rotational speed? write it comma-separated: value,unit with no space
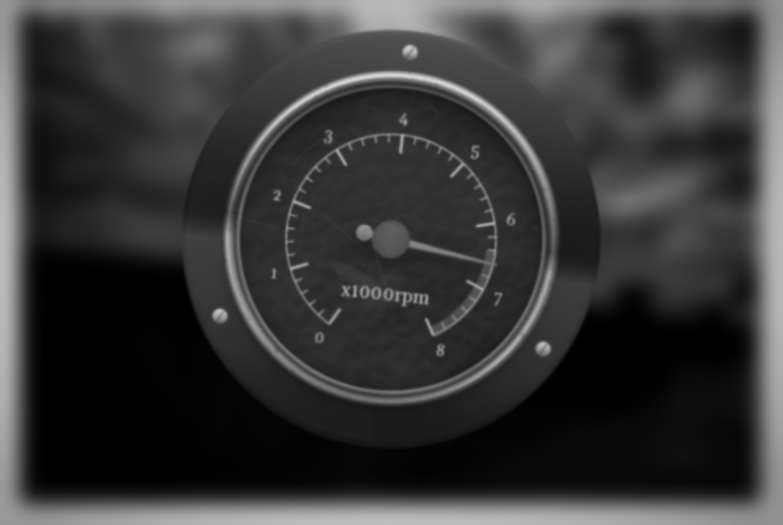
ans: 6600,rpm
